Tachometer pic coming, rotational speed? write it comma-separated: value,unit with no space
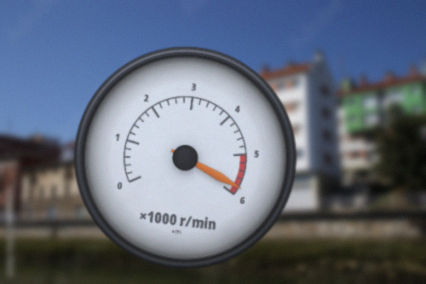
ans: 5800,rpm
